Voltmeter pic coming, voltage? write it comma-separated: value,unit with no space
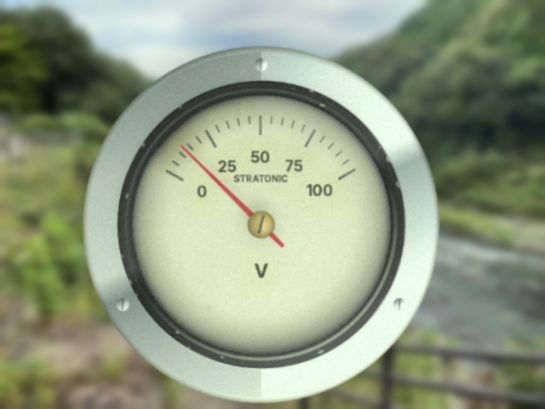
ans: 12.5,V
